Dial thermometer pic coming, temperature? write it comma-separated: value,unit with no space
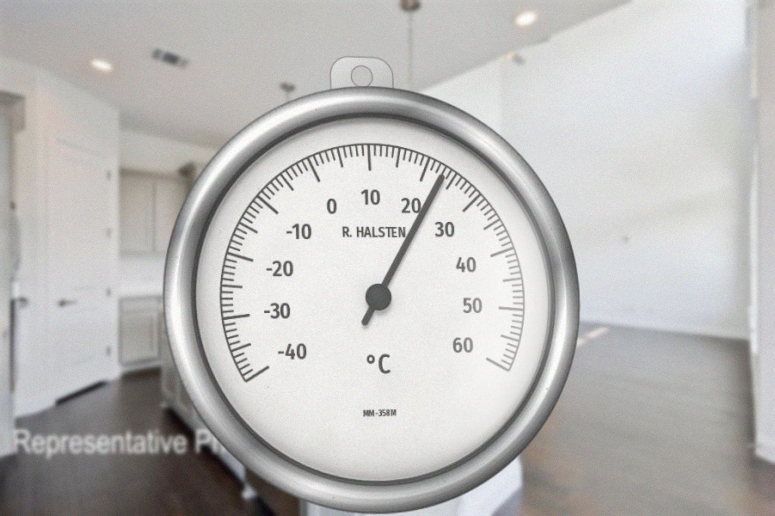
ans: 23,°C
